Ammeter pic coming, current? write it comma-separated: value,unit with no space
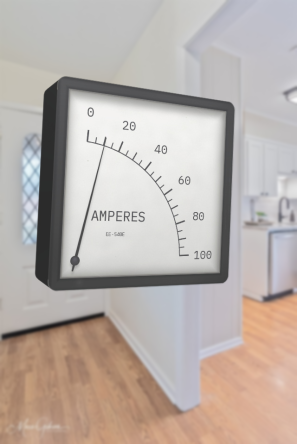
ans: 10,A
